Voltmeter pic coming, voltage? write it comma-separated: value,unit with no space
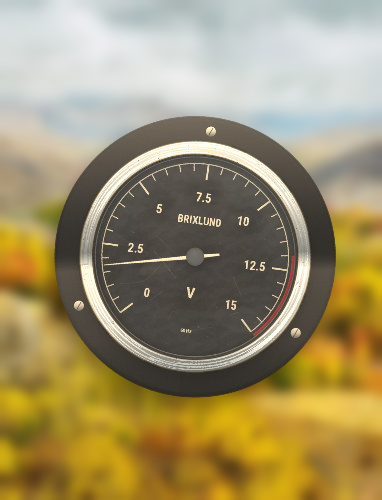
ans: 1.75,V
